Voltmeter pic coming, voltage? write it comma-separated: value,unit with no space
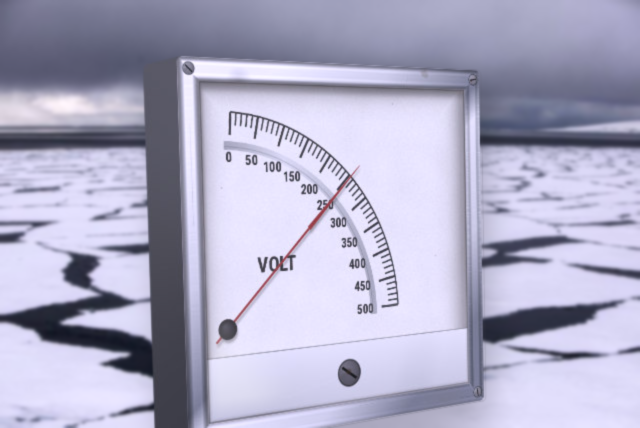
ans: 250,V
